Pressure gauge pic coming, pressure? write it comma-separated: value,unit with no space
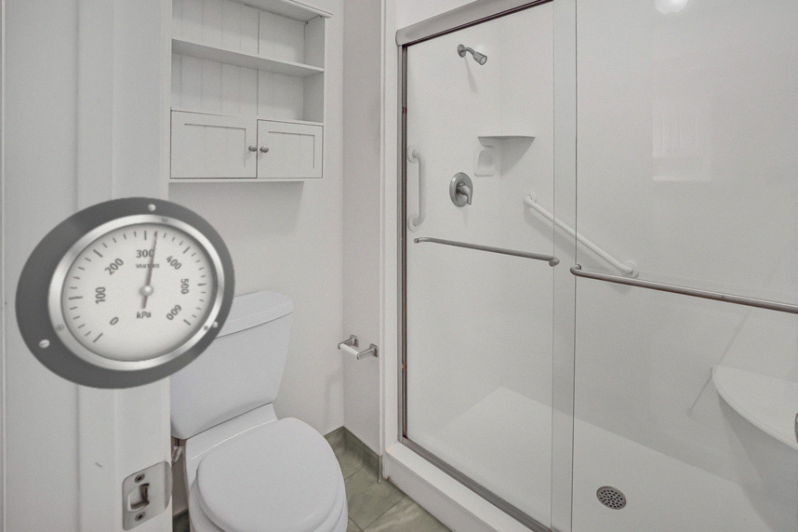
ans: 320,kPa
